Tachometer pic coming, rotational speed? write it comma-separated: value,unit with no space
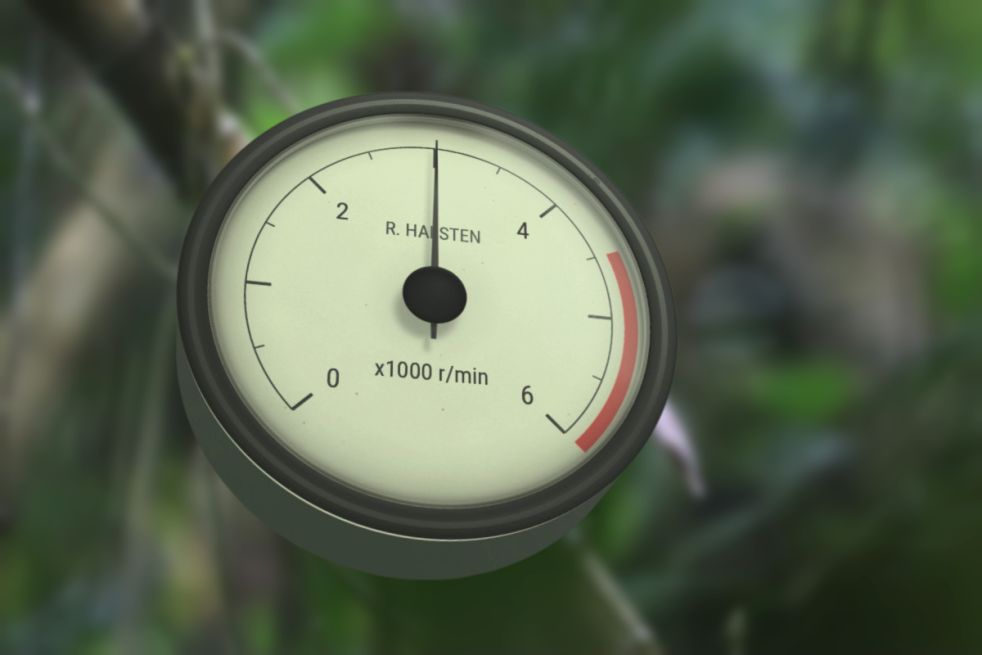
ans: 3000,rpm
